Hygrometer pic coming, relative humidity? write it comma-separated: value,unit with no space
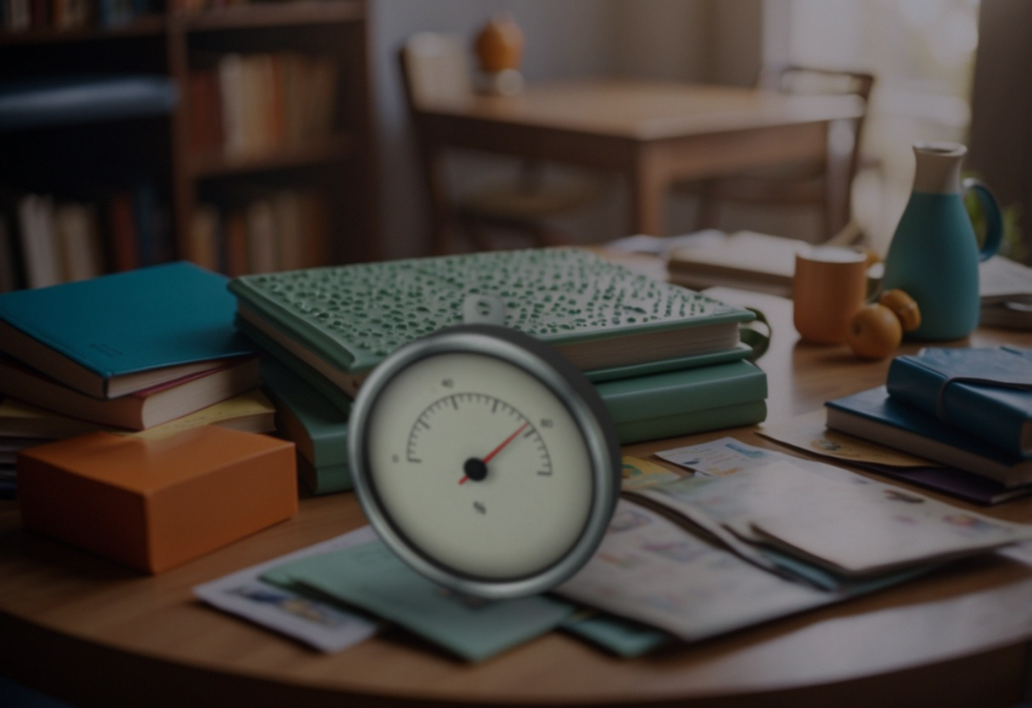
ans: 76,%
